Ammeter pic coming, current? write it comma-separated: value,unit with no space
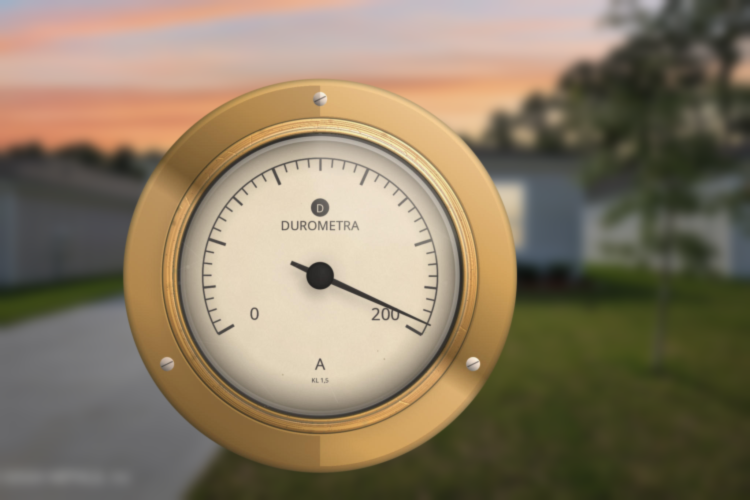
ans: 195,A
